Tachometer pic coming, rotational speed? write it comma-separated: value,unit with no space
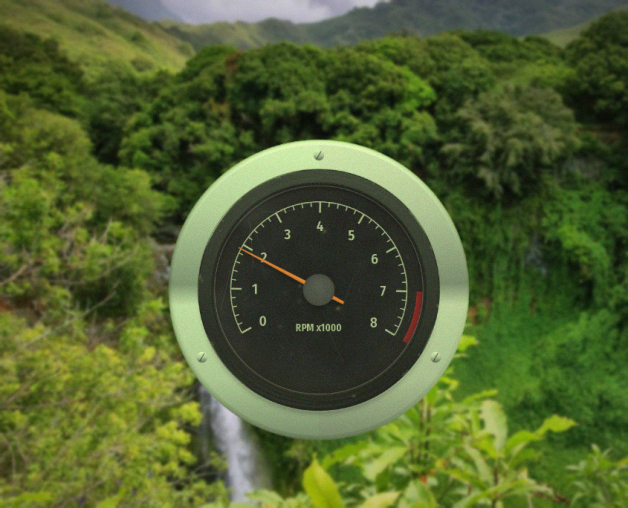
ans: 1900,rpm
